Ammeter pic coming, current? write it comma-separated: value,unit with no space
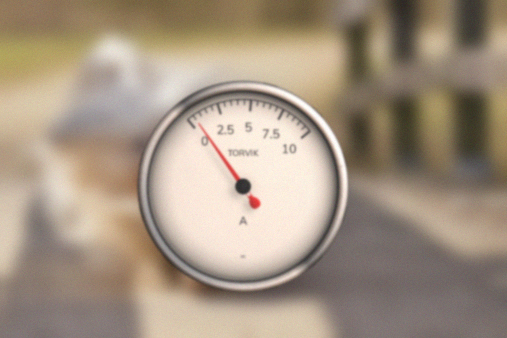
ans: 0.5,A
